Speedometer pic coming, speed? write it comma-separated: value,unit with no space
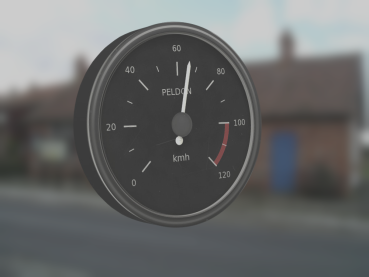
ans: 65,km/h
